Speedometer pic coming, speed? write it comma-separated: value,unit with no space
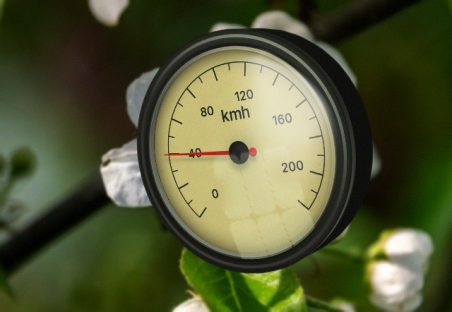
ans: 40,km/h
